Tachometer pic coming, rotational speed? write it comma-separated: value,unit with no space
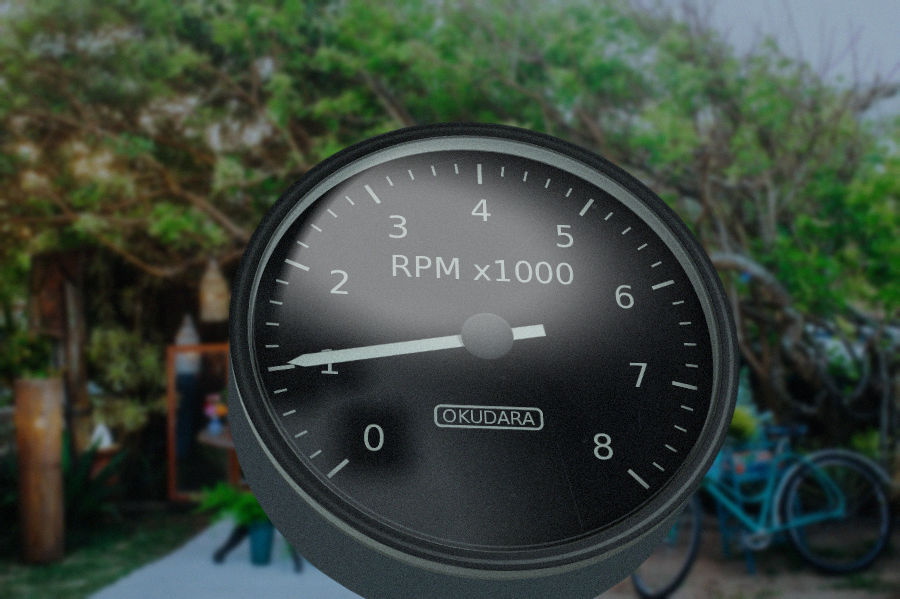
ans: 1000,rpm
